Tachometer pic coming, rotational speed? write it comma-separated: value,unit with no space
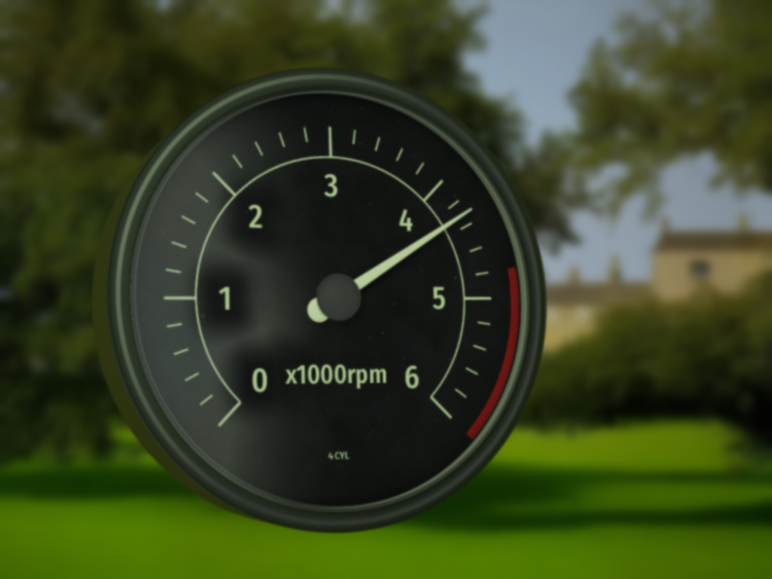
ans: 4300,rpm
